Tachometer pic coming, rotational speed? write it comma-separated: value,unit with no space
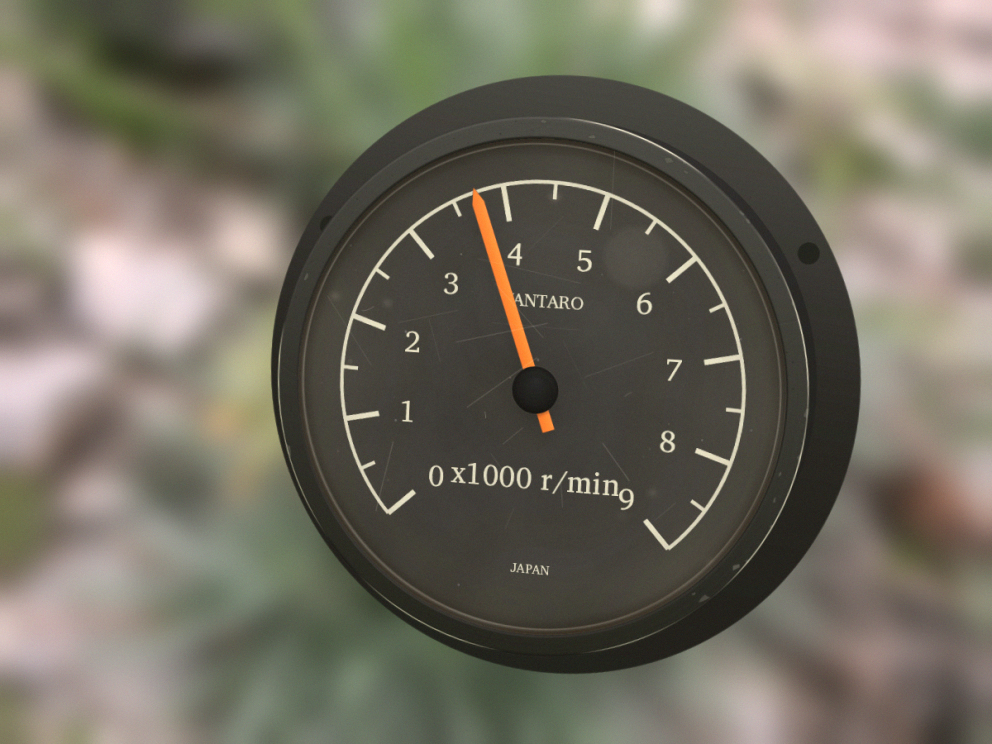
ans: 3750,rpm
